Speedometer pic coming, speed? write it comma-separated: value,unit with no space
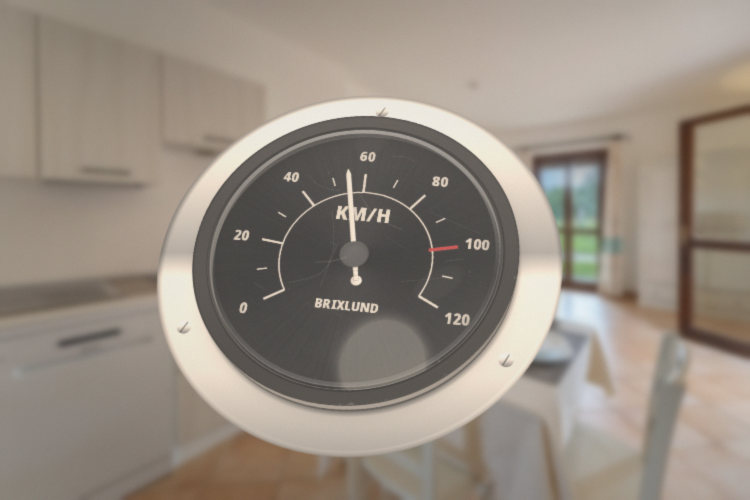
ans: 55,km/h
